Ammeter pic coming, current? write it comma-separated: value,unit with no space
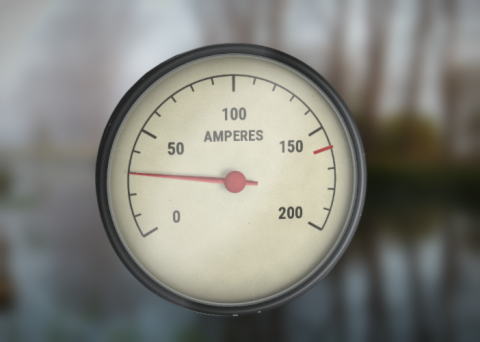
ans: 30,A
